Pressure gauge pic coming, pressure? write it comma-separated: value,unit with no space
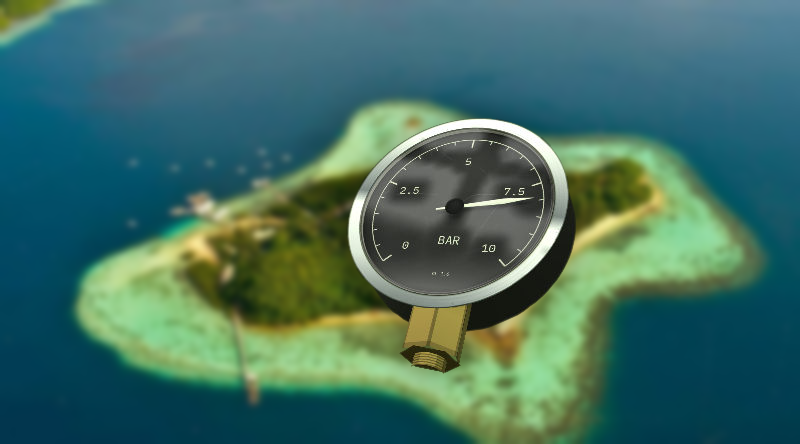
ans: 8,bar
